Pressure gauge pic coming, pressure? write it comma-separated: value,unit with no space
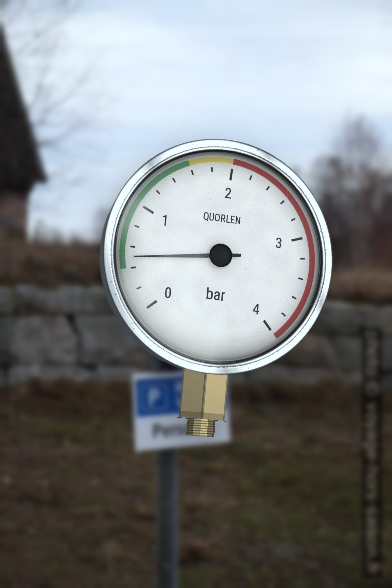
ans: 0.5,bar
